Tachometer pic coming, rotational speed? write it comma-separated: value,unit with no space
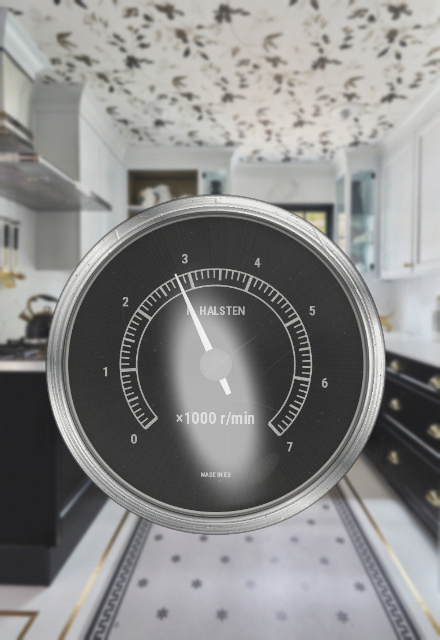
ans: 2800,rpm
